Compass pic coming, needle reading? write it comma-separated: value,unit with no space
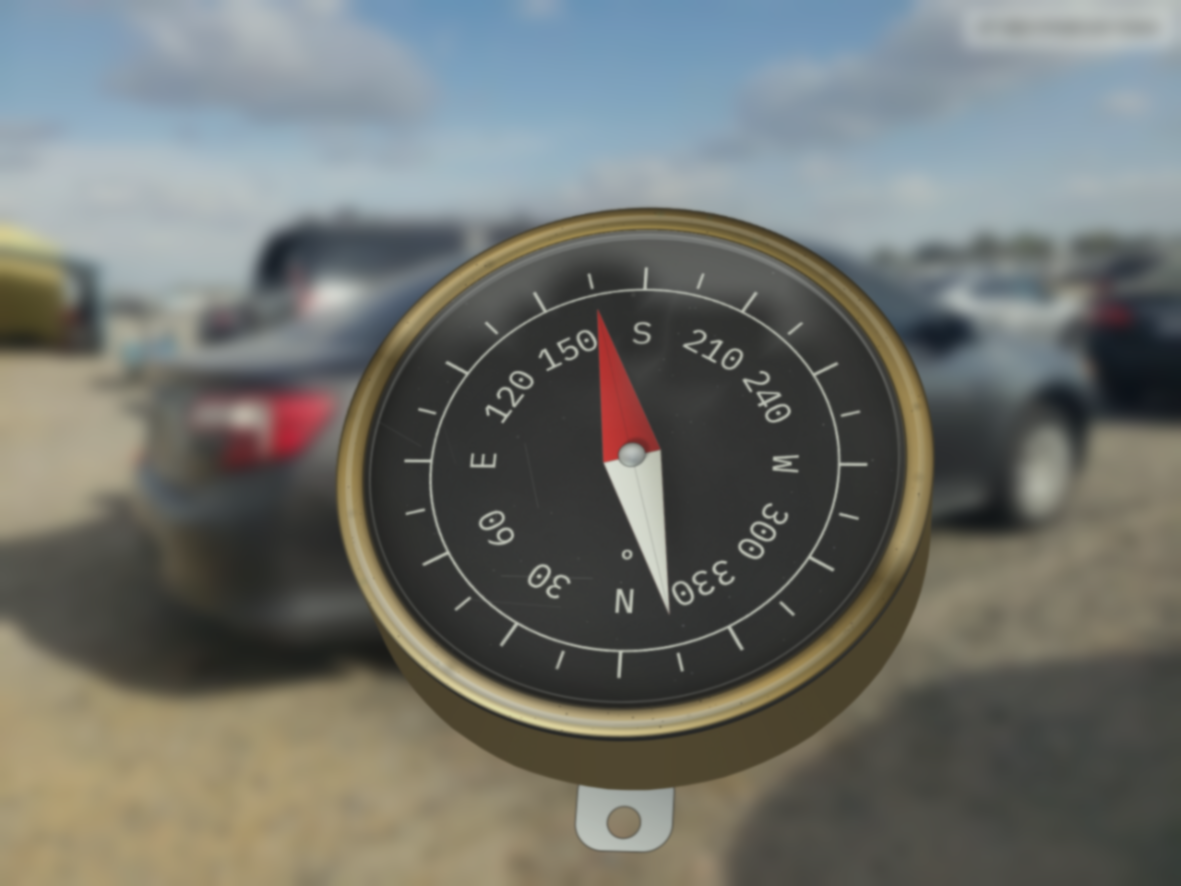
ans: 165,°
